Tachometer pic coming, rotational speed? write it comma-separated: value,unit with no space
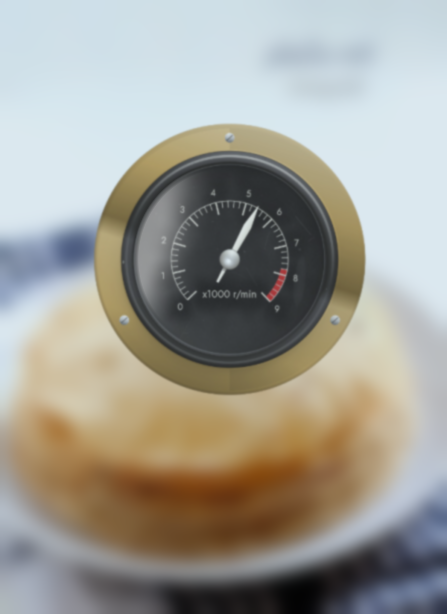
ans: 5400,rpm
